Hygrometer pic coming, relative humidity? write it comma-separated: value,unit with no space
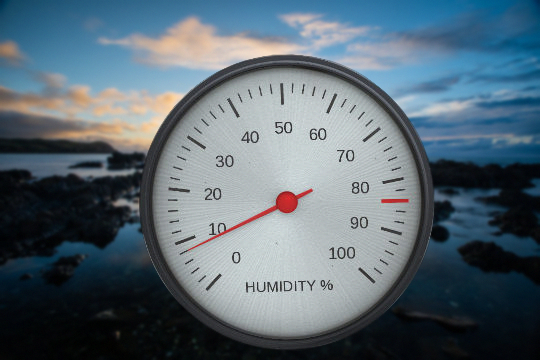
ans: 8,%
